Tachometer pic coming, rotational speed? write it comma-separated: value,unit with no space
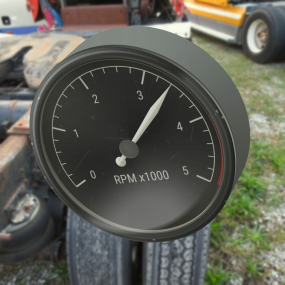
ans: 3400,rpm
